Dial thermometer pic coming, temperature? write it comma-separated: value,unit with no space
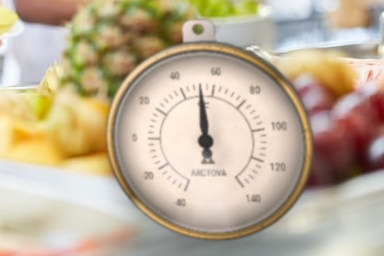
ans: 52,°F
